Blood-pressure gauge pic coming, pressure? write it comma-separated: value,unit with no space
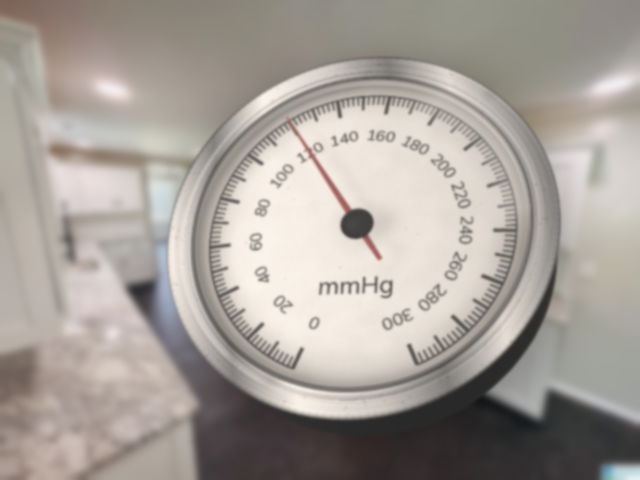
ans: 120,mmHg
